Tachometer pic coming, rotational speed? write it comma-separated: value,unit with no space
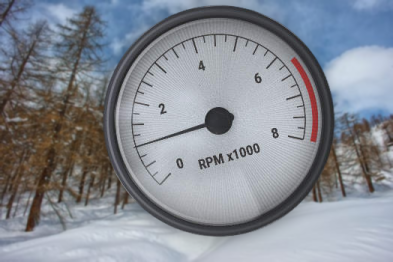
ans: 1000,rpm
